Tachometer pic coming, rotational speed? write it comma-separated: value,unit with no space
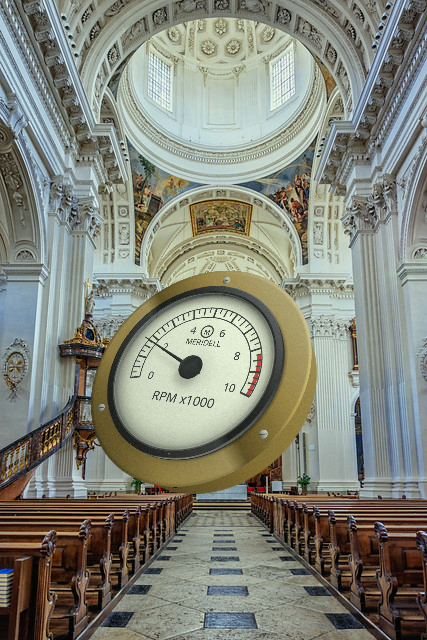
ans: 1750,rpm
